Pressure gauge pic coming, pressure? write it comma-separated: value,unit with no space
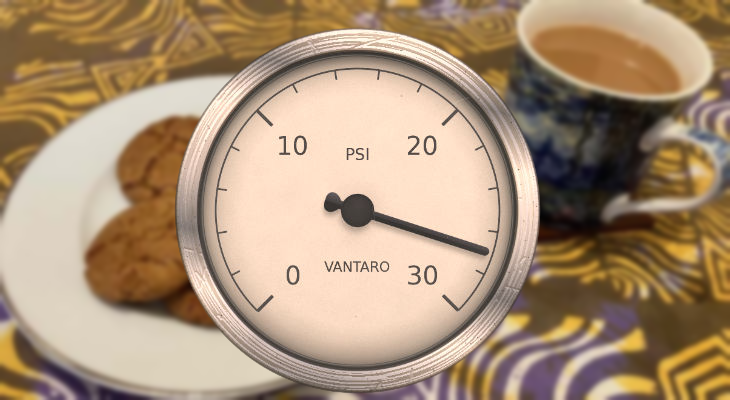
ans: 27,psi
